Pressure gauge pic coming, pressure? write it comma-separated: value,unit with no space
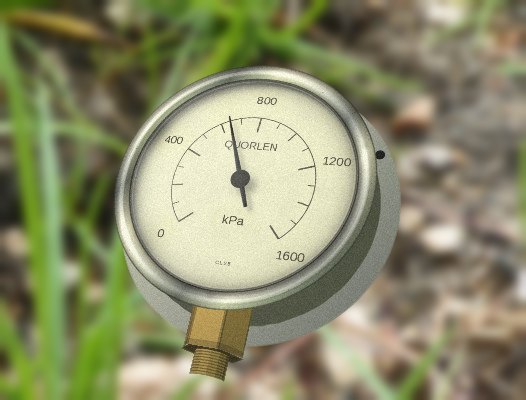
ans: 650,kPa
